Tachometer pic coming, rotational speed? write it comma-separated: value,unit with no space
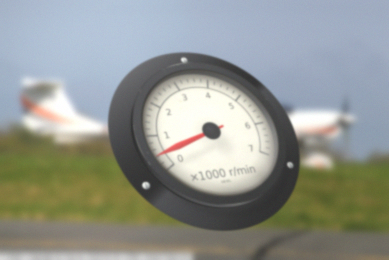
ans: 400,rpm
